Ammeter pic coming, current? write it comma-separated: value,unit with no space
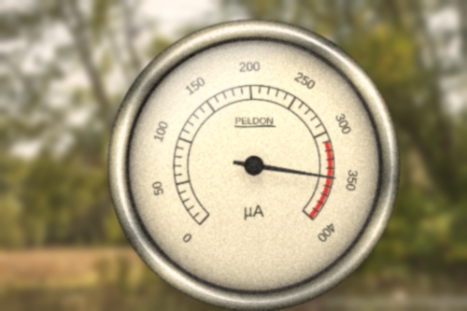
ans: 350,µA
